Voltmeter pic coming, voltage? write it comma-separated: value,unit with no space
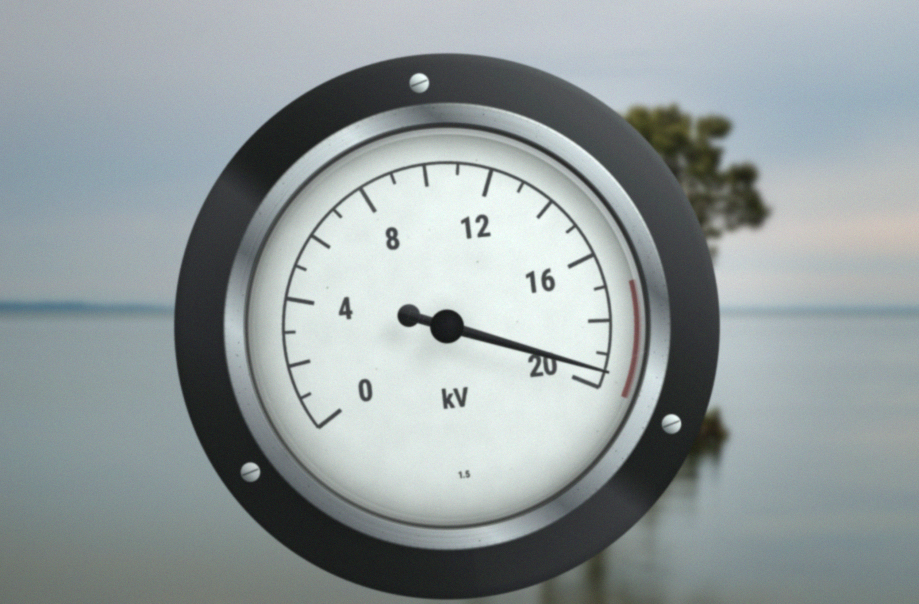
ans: 19.5,kV
